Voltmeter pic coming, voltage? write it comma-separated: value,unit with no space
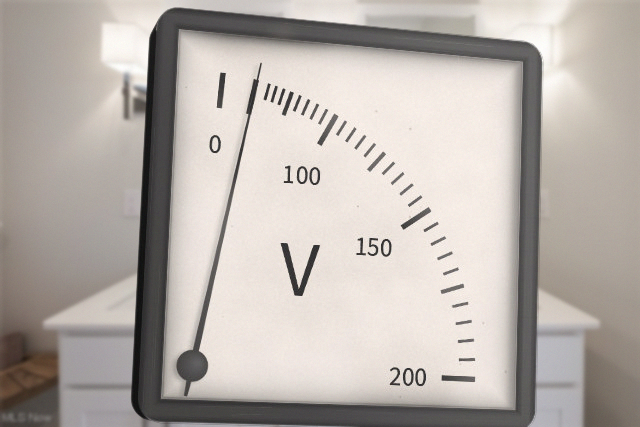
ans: 50,V
